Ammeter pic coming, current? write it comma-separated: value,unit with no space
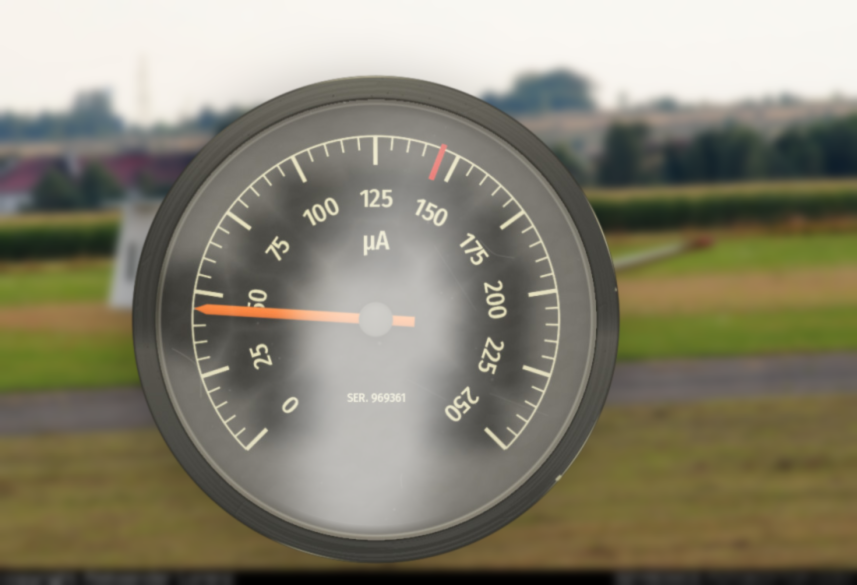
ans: 45,µA
